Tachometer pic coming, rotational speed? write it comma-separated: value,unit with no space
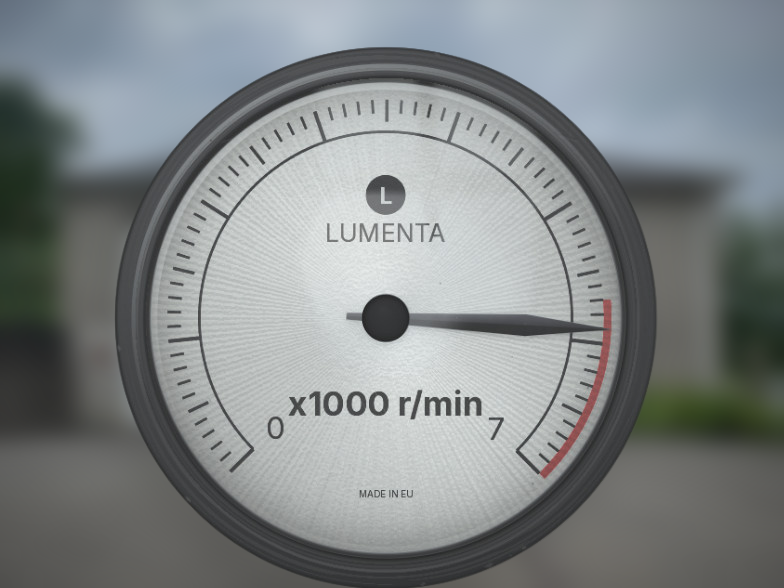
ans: 5900,rpm
